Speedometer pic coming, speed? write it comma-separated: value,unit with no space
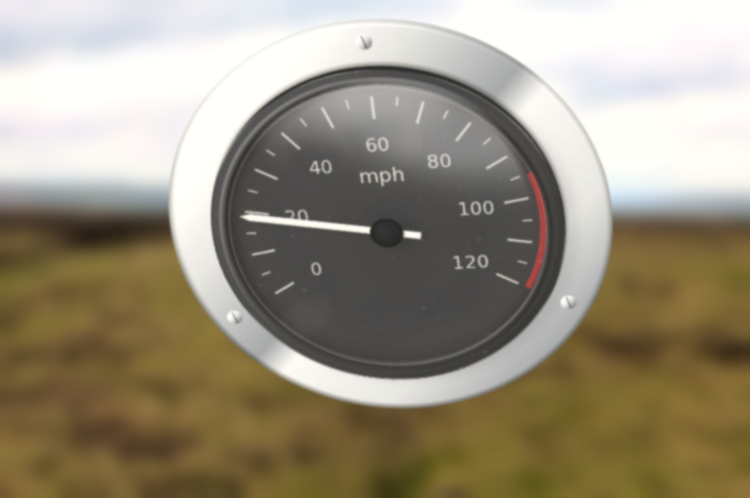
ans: 20,mph
